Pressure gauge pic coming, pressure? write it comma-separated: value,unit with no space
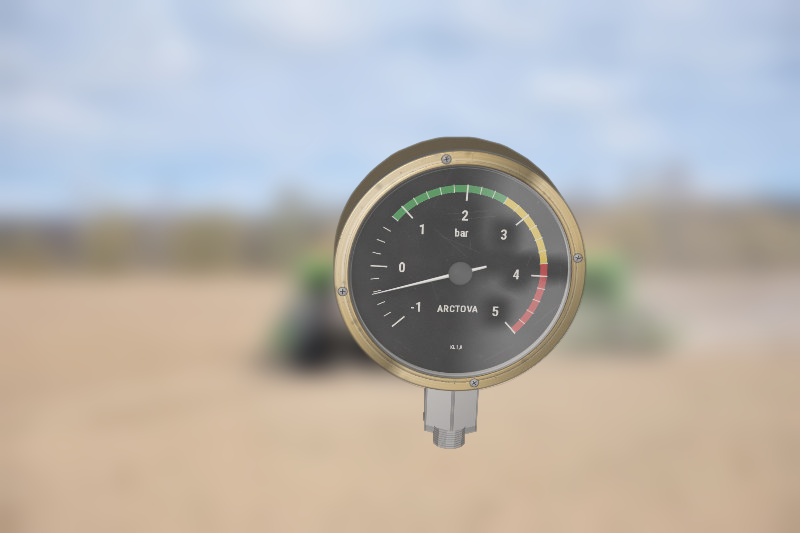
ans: -0.4,bar
